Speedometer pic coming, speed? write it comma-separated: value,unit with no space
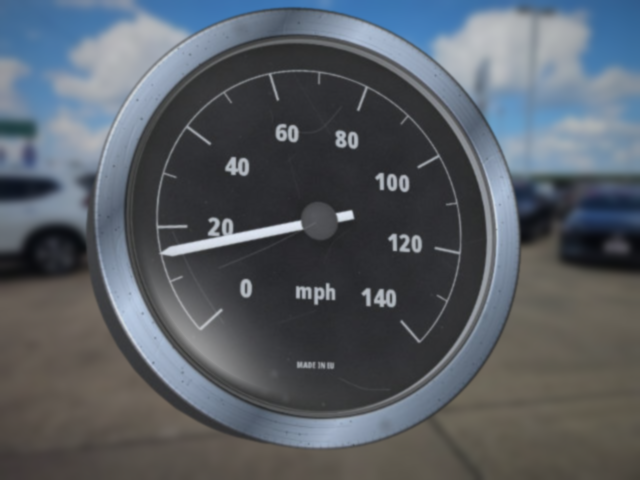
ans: 15,mph
